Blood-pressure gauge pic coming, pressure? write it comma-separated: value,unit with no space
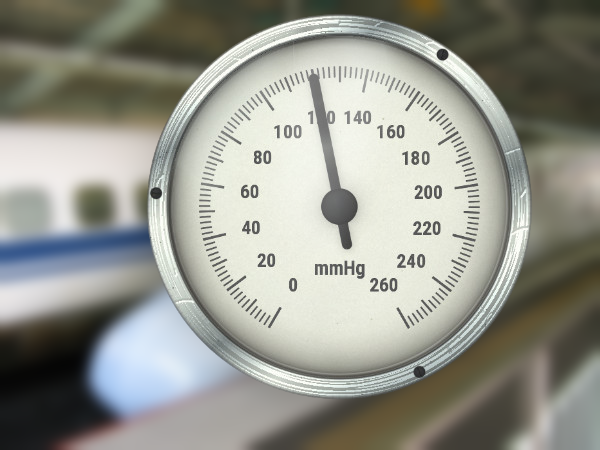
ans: 120,mmHg
